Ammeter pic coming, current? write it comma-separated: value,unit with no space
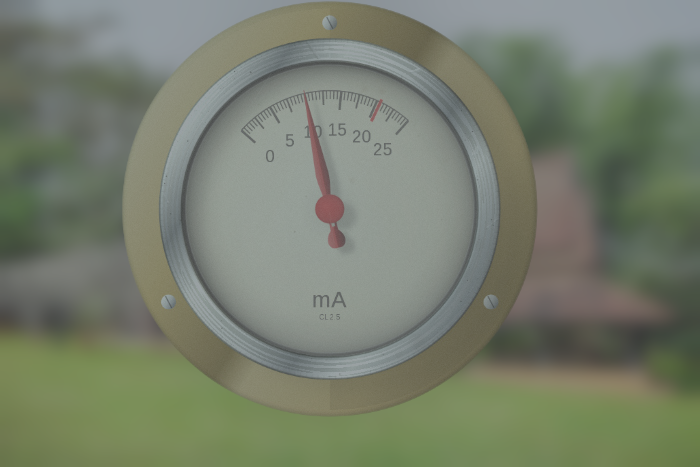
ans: 10,mA
